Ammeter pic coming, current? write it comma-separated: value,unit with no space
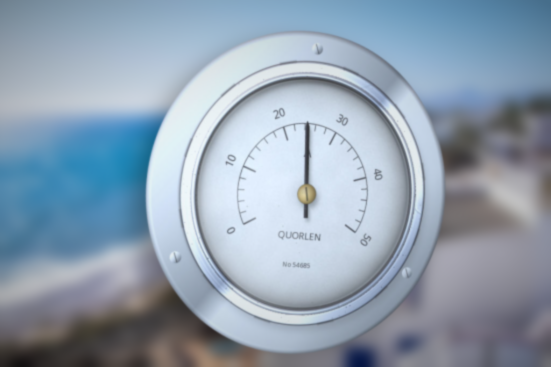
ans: 24,A
